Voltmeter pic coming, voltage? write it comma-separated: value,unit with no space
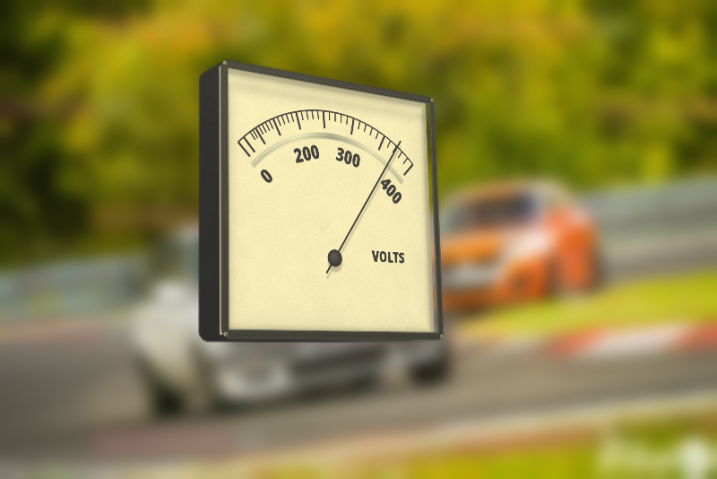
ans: 370,V
